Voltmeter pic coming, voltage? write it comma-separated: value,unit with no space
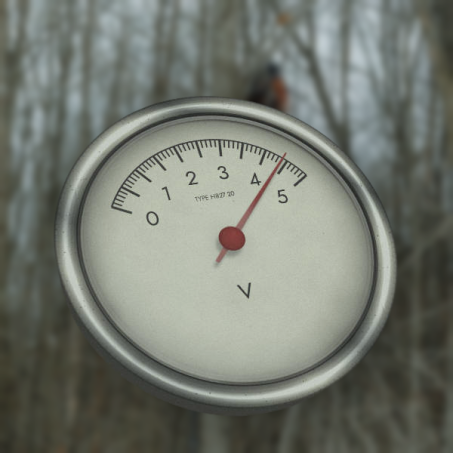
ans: 4.4,V
